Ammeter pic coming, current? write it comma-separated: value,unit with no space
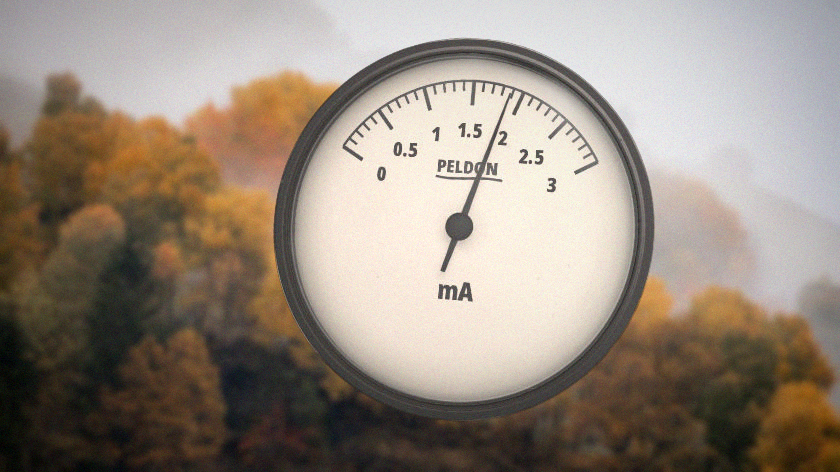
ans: 1.9,mA
